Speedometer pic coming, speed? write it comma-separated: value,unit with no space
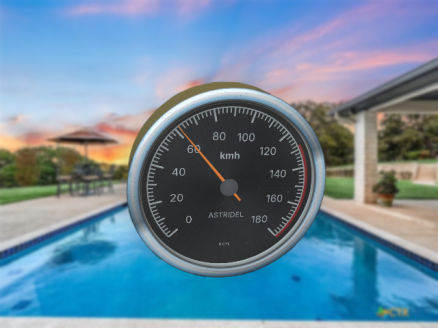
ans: 62,km/h
